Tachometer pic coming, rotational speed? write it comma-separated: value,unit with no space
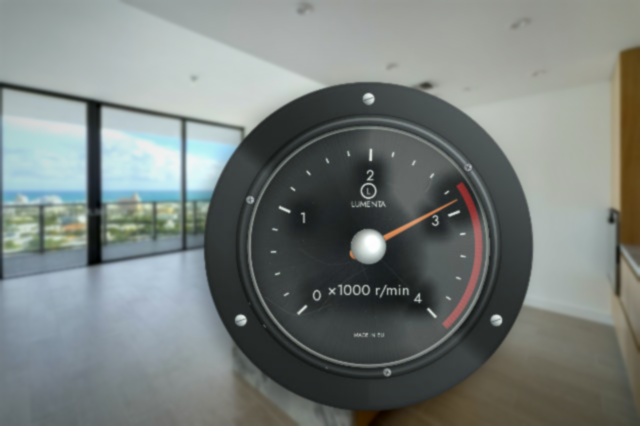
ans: 2900,rpm
